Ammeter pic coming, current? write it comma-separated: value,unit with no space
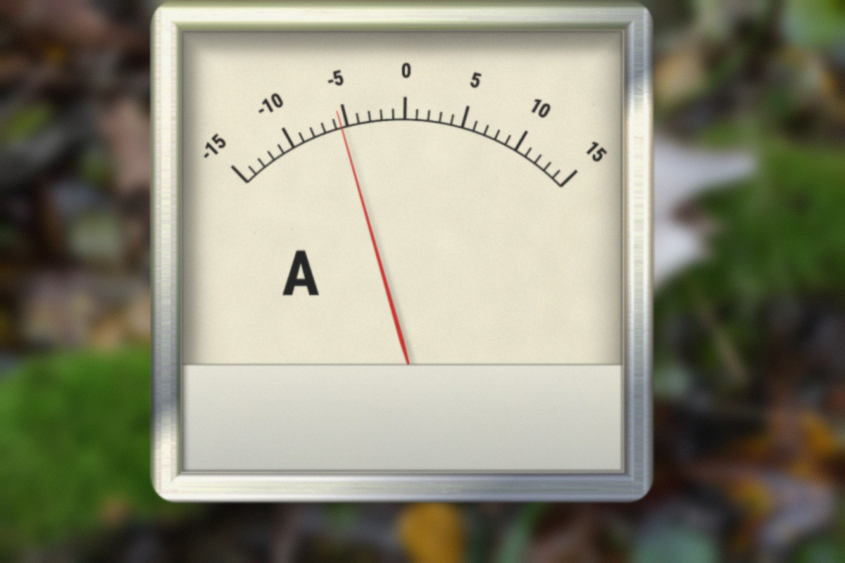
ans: -5.5,A
